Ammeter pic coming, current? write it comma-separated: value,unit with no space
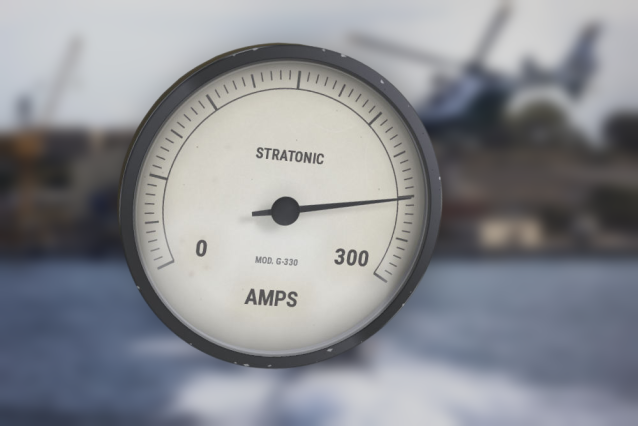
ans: 250,A
